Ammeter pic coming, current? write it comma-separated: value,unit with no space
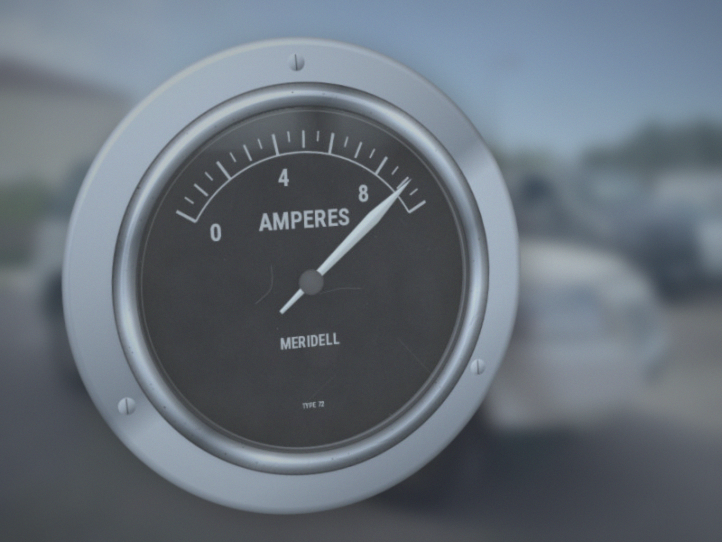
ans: 9,A
